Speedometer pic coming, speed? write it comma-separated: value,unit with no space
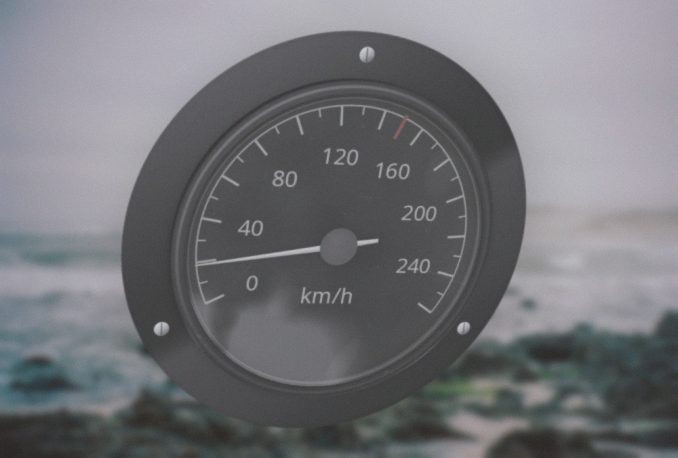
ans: 20,km/h
